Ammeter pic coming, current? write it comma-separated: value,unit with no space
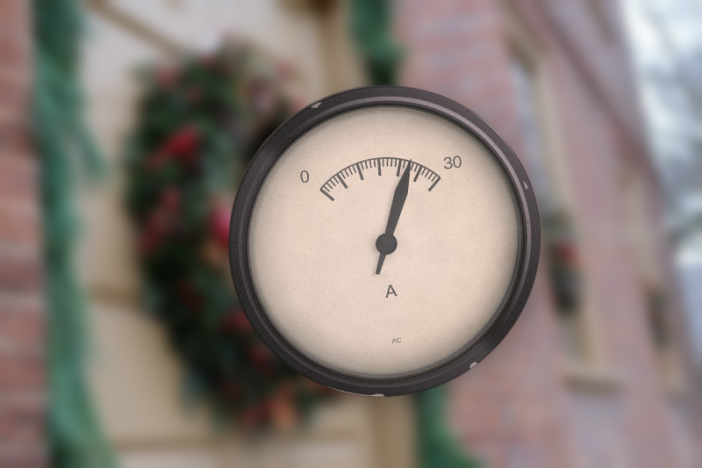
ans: 22,A
